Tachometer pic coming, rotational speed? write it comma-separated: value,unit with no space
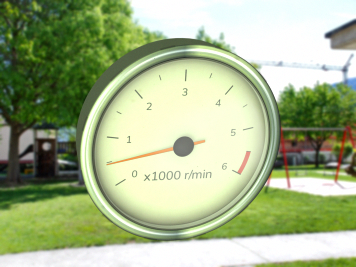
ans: 500,rpm
